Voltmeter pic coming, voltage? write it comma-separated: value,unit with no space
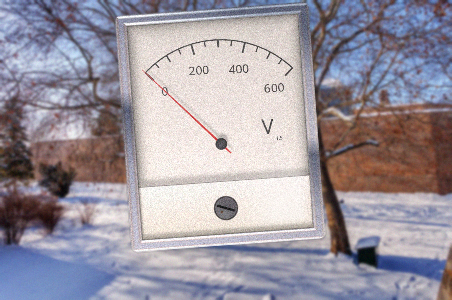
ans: 0,V
